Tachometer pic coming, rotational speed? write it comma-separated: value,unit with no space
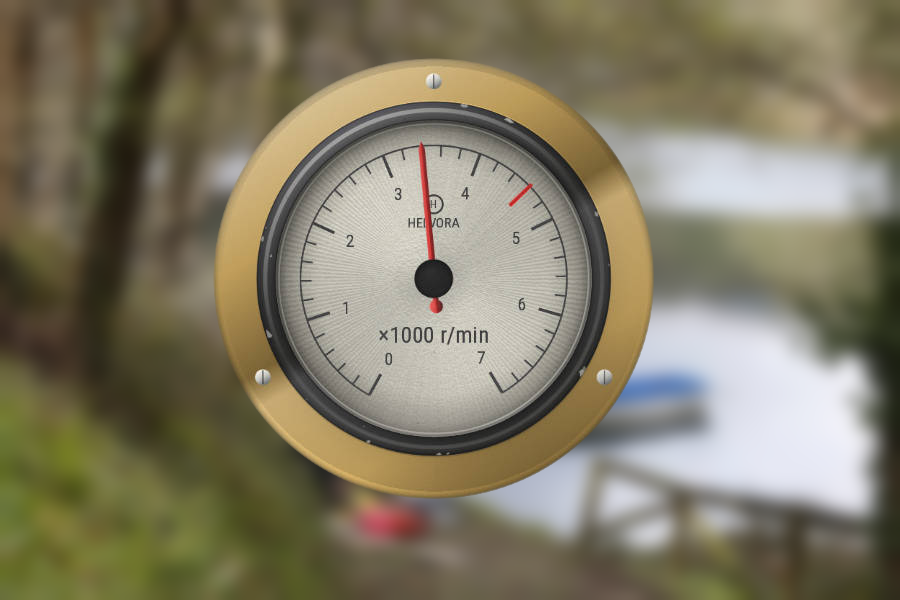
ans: 3400,rpm
